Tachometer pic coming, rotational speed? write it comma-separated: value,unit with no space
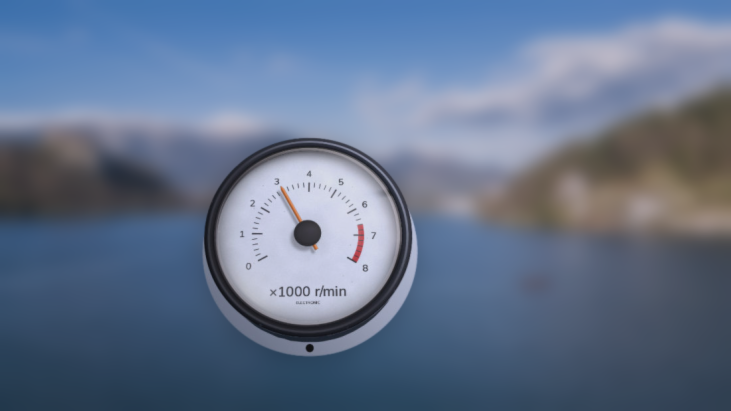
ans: 3000,rpm
